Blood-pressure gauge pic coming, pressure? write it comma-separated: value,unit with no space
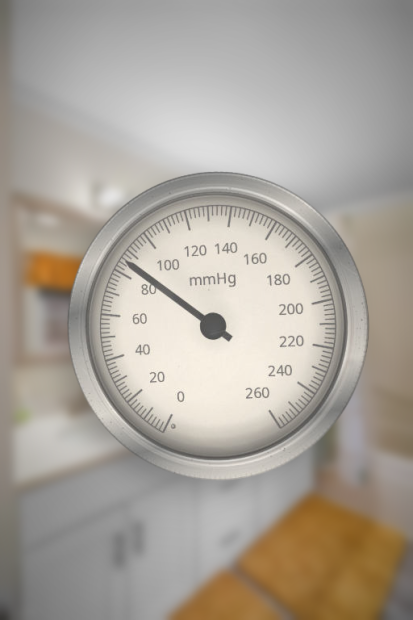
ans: 86,mmHg
